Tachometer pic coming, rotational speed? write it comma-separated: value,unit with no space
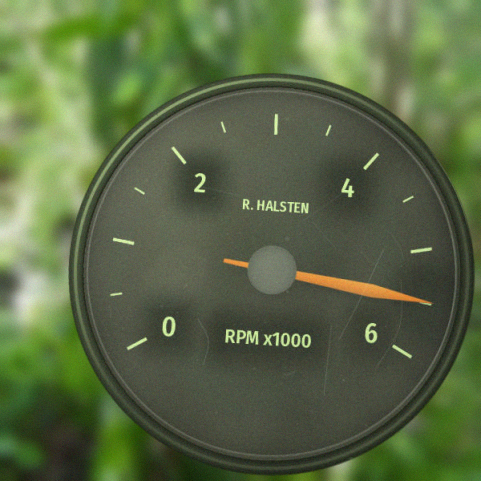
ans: 5500,rpm
